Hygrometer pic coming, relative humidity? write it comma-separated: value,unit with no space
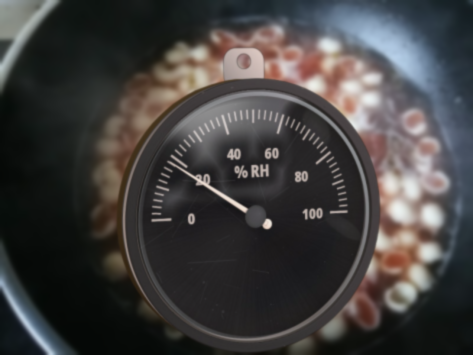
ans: 18,%
